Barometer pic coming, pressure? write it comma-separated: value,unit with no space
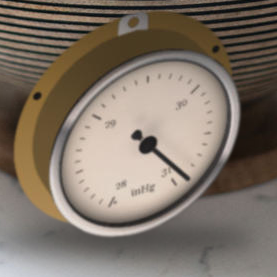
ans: 30.9,inHg
